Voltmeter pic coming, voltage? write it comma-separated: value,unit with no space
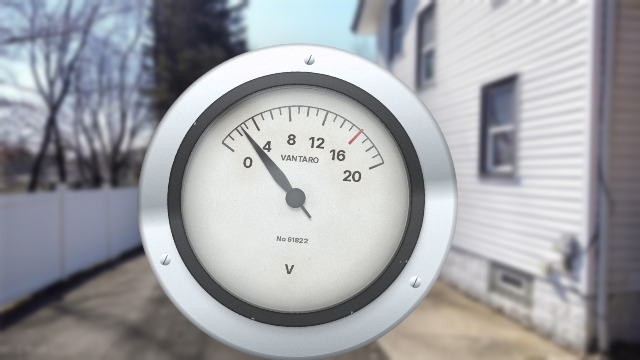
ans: 2.5,V
